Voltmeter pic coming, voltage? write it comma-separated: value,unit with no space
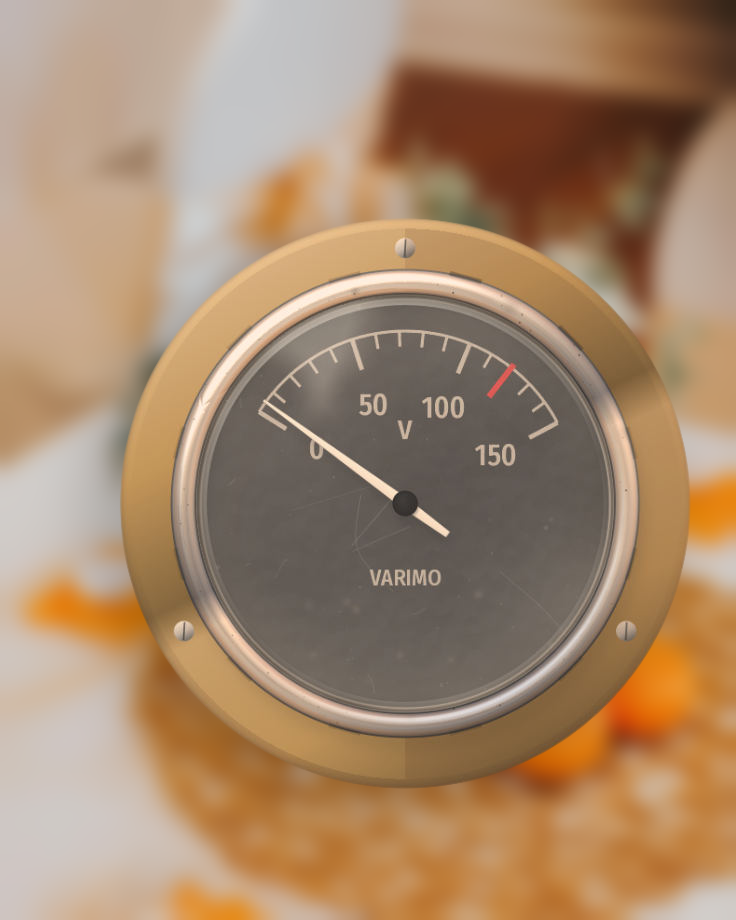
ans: 5,V
